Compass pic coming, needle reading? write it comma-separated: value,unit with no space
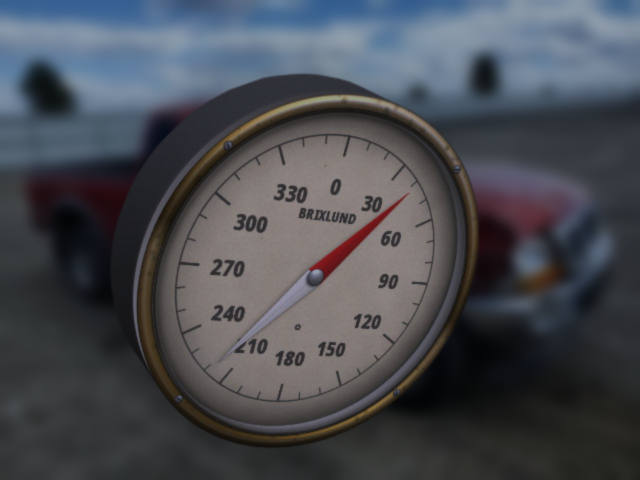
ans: 40,°
